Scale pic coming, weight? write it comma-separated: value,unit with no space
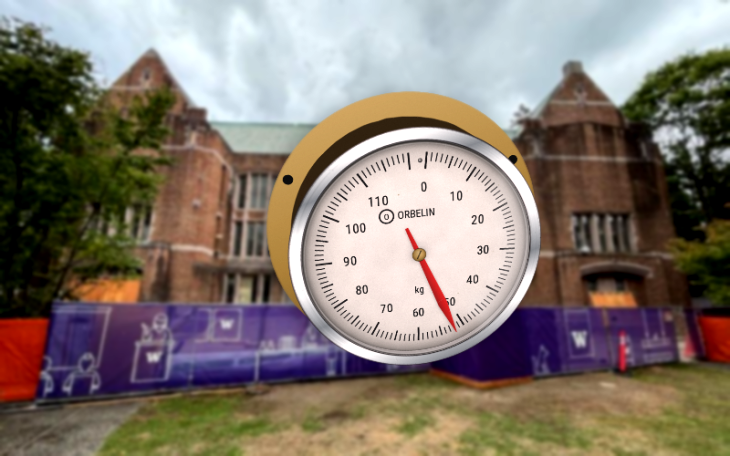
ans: 52,kg
